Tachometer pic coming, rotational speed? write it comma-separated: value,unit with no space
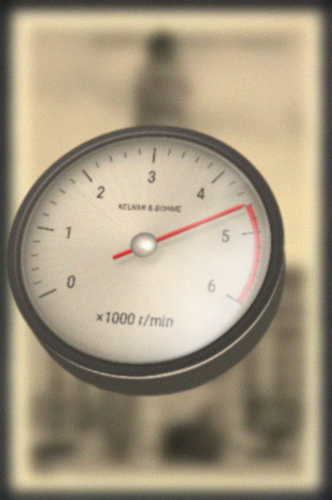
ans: 4600,rpm
